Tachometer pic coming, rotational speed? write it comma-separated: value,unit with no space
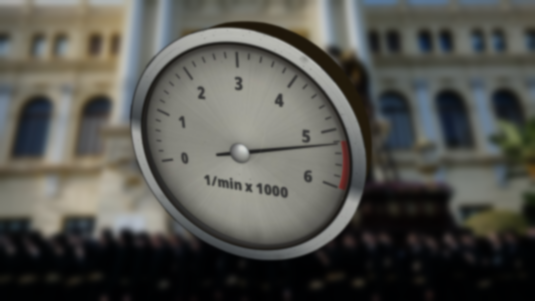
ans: 5200,rpm
